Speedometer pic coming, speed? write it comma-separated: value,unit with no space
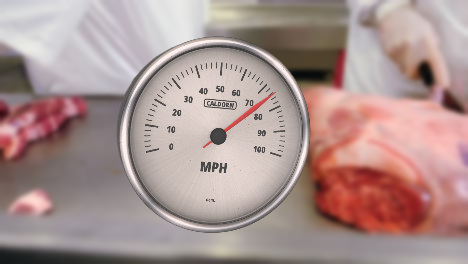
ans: 74,mph
